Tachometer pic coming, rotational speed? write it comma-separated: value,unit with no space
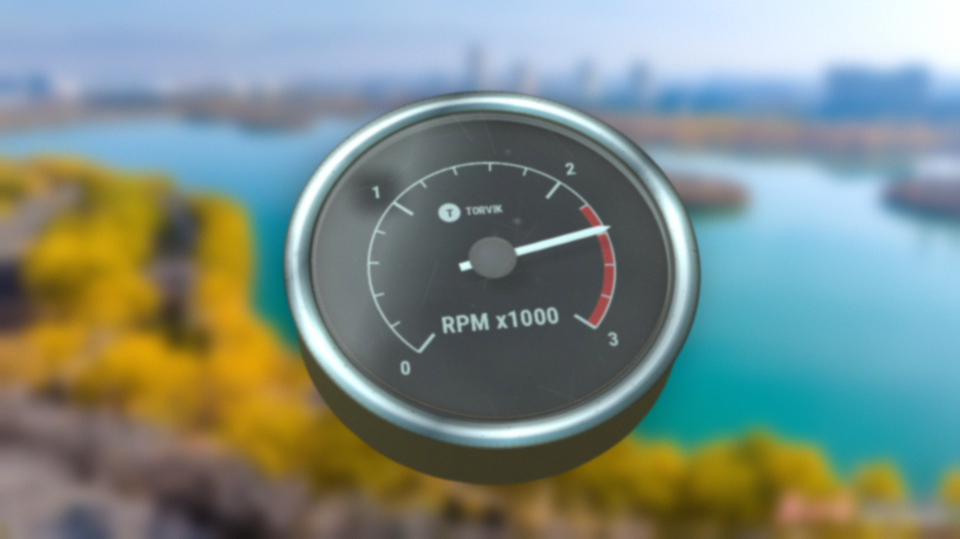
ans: 2400,rpm
